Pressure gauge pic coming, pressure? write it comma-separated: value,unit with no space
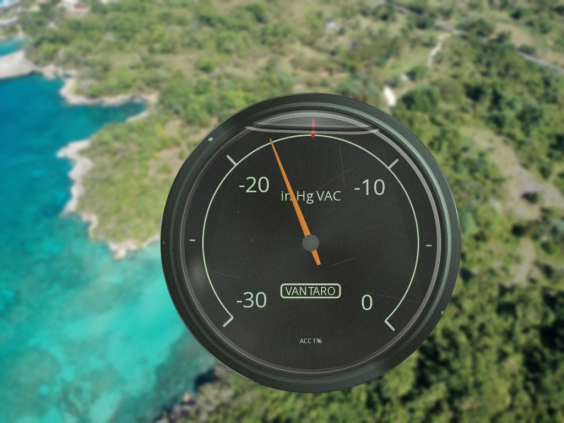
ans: -17.5,inHg
